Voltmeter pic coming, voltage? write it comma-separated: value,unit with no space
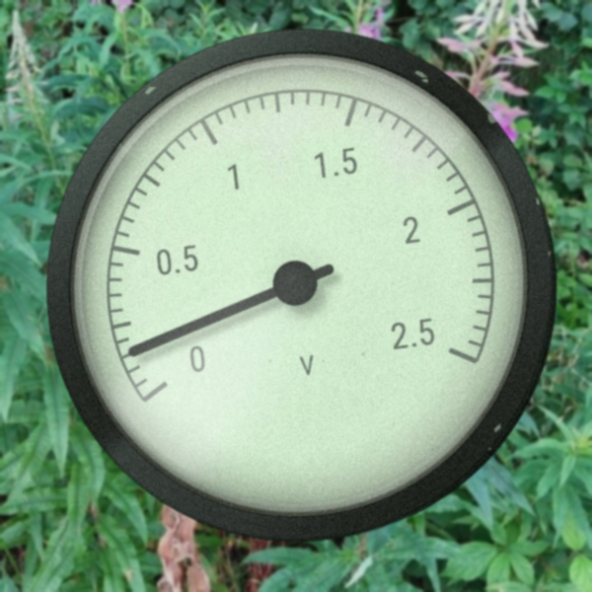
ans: 0.15,V
